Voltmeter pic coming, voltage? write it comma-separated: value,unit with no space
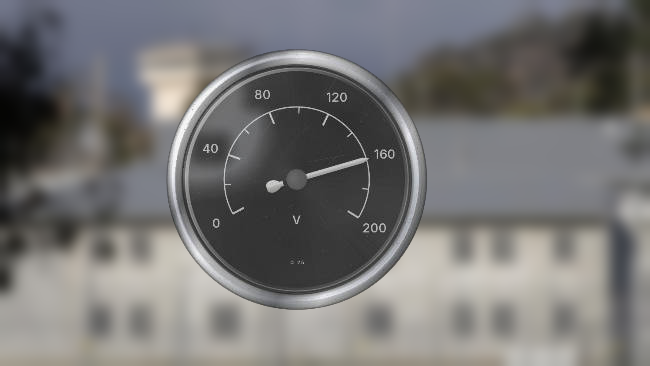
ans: 160,V
